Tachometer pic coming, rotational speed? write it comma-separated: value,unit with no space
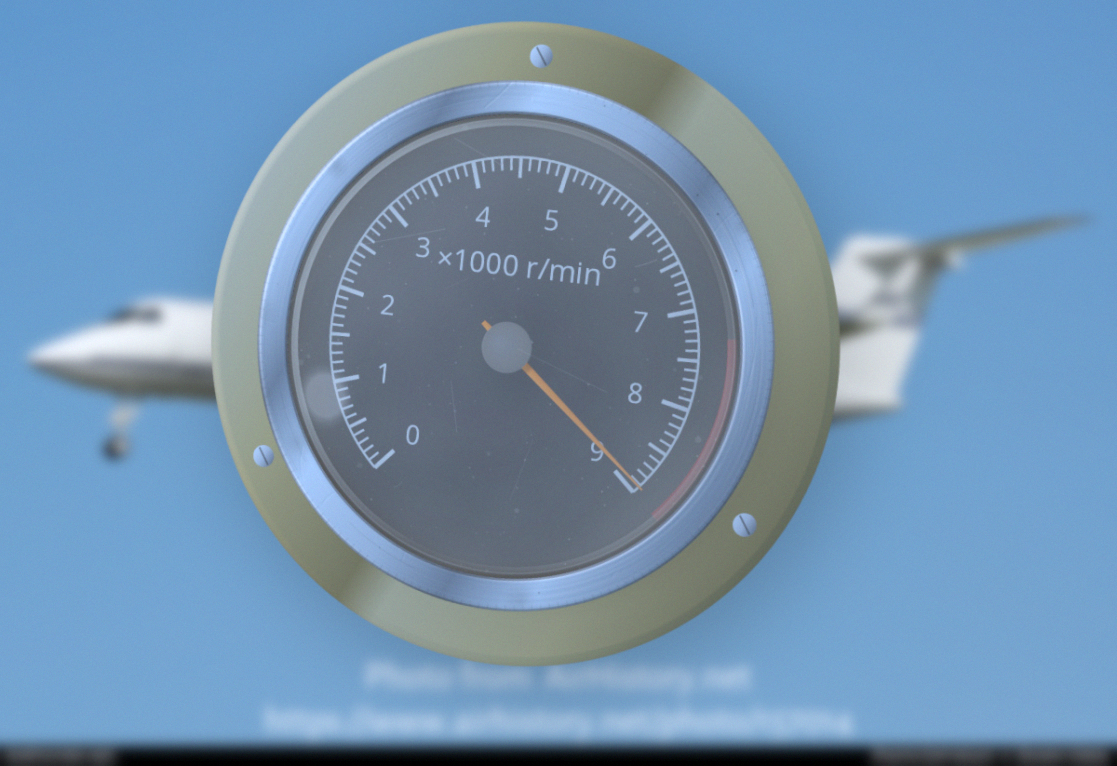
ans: 8900,rpm
